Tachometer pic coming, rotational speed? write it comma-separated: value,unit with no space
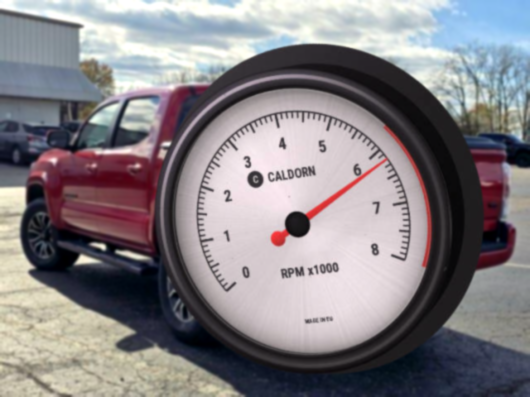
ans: 6200,rpm
